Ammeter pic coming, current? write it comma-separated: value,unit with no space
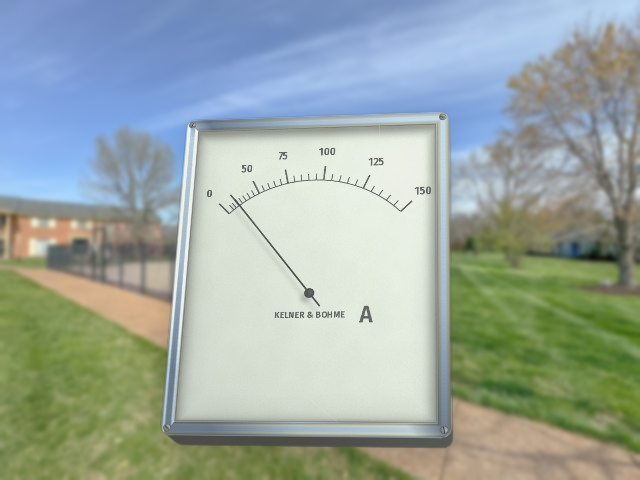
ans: 25,A
